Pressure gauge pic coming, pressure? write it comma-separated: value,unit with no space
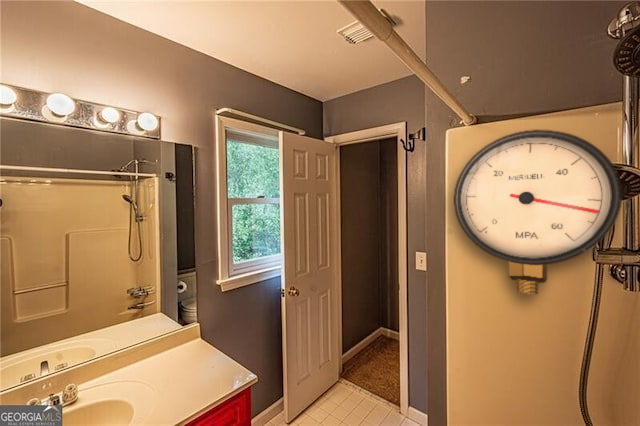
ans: 52.5,MPa
